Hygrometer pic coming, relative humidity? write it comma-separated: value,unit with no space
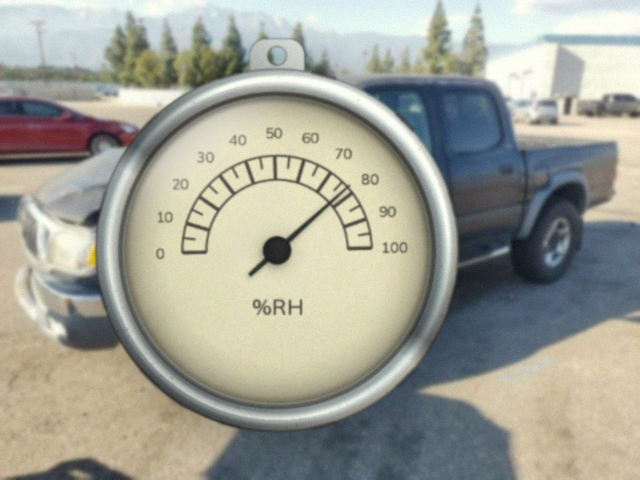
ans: 77.5,%
